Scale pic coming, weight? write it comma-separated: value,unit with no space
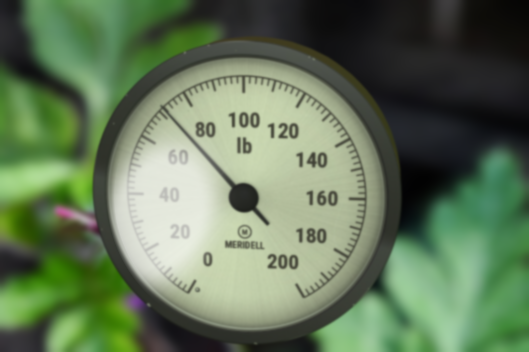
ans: 72,lb
